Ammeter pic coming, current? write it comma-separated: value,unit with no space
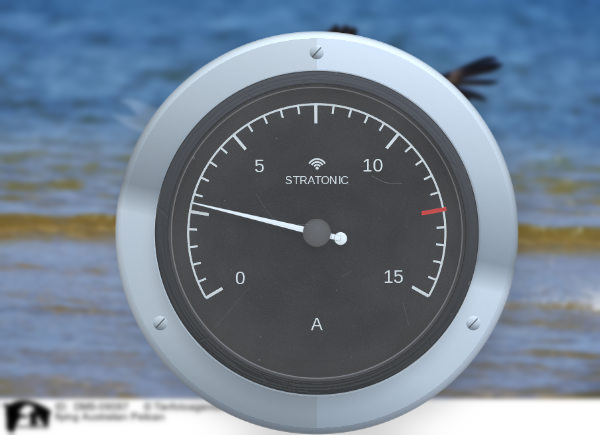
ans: 2.75,A
